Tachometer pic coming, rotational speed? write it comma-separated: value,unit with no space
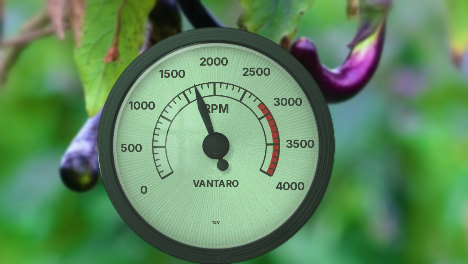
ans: 1700,rpm
